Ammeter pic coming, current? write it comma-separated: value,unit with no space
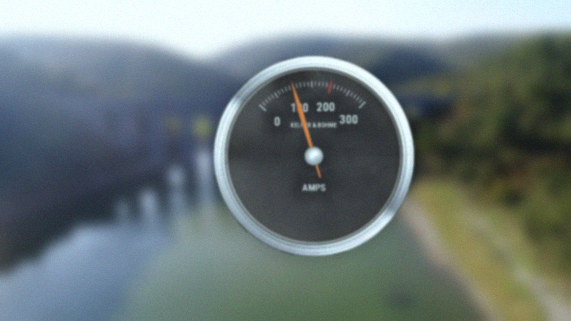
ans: 100,A
